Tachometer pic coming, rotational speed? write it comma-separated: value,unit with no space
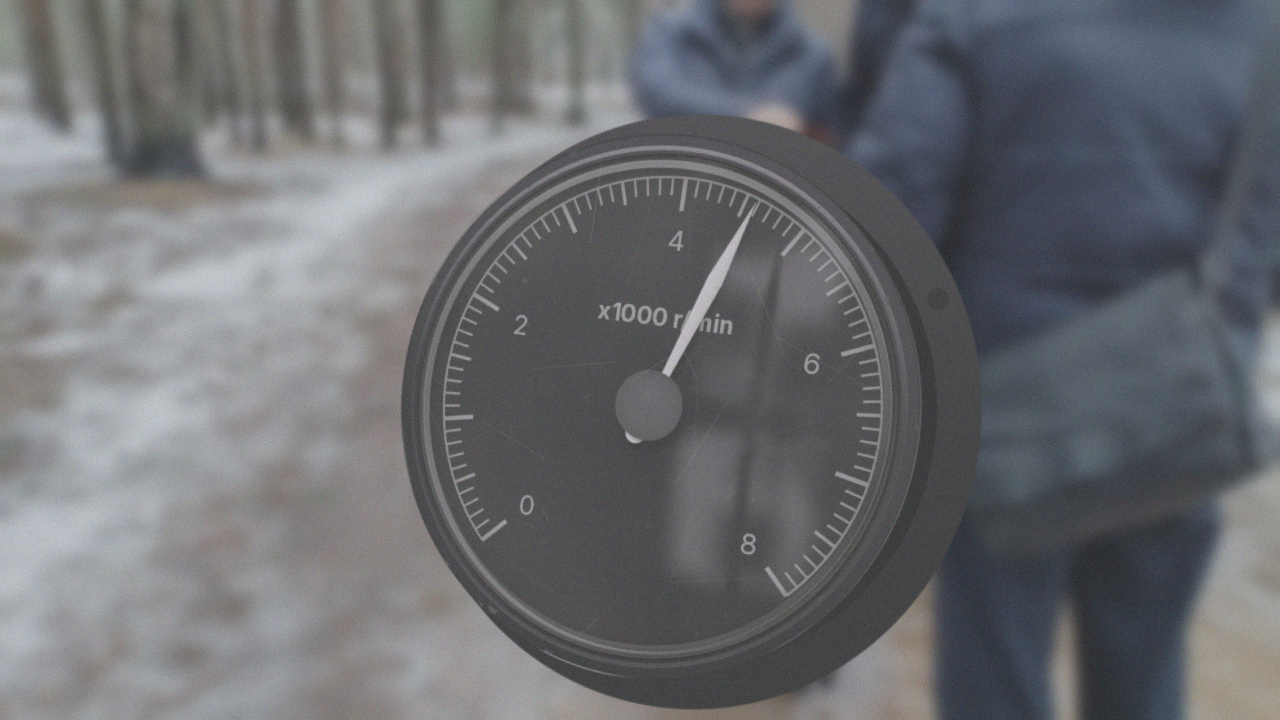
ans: 4600,rpm
